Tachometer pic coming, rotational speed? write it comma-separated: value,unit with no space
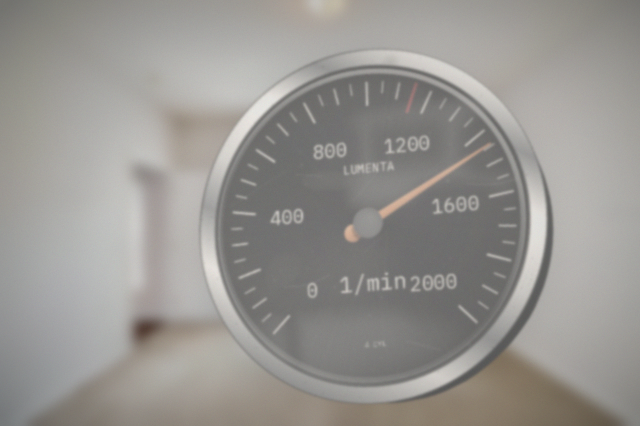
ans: 1450,rpm
